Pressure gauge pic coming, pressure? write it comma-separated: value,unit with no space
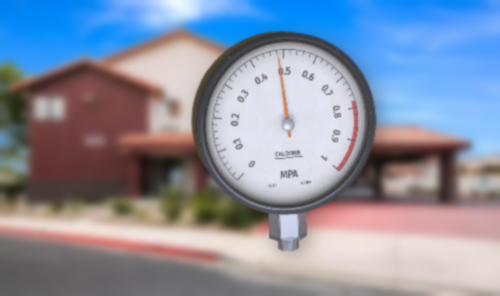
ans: 0.48,MPa
